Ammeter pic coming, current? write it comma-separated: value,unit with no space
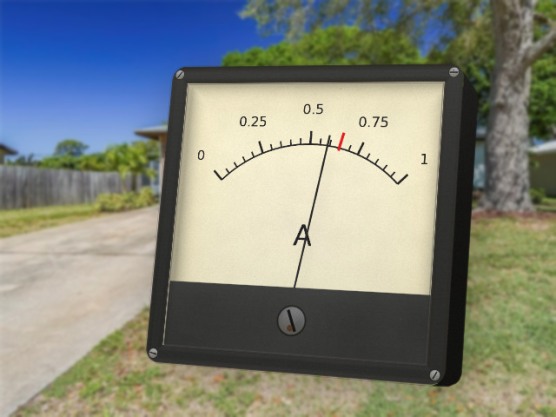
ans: 0.6,A
